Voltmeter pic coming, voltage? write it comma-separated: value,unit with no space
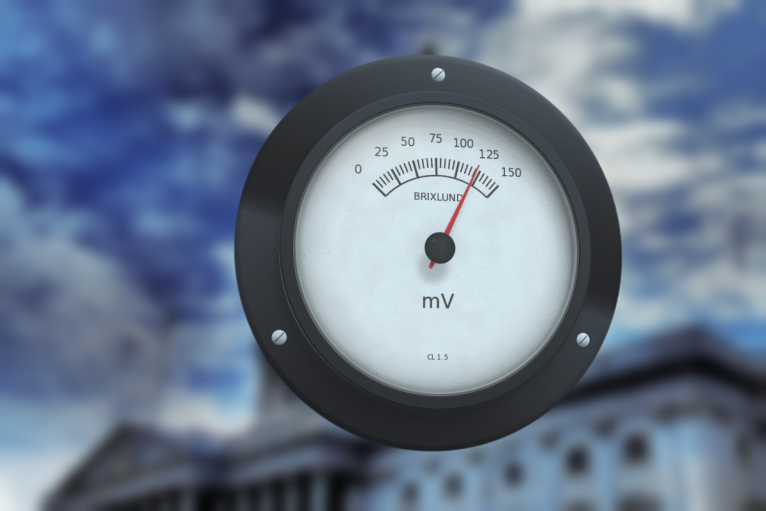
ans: 120,mV
